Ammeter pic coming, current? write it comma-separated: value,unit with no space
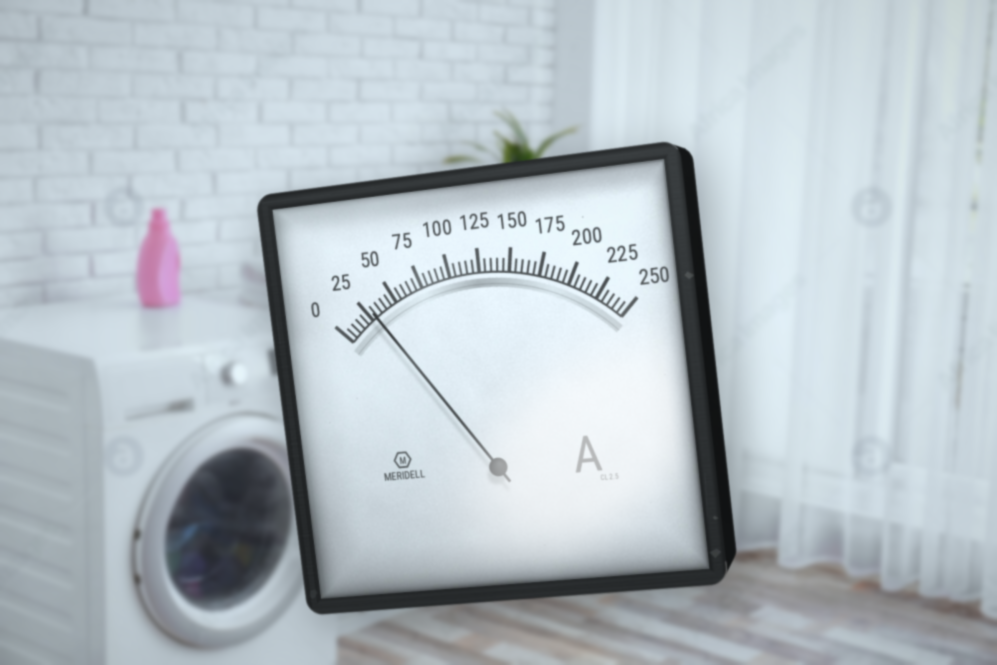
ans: 30,A
